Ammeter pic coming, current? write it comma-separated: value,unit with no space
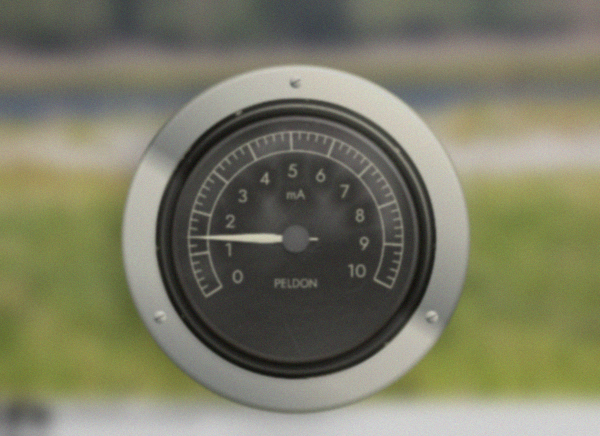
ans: 1.4,mA
